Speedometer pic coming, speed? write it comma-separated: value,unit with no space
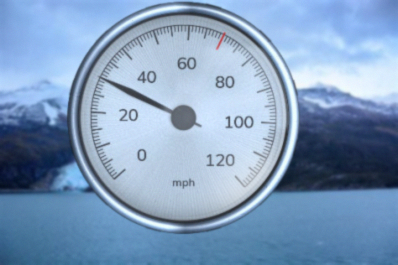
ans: 30,mph
